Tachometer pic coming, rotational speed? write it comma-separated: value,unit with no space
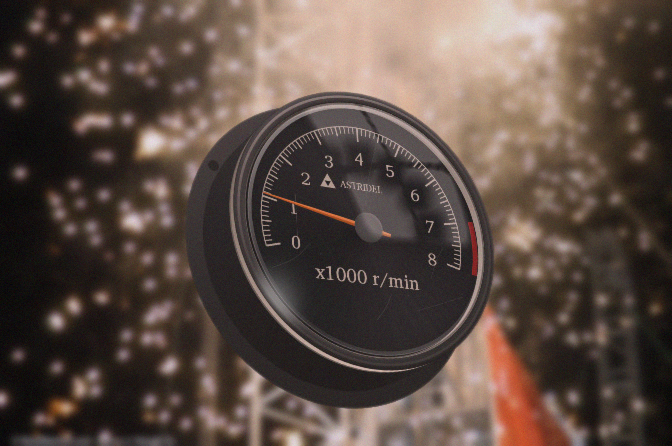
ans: 1000,rpm
